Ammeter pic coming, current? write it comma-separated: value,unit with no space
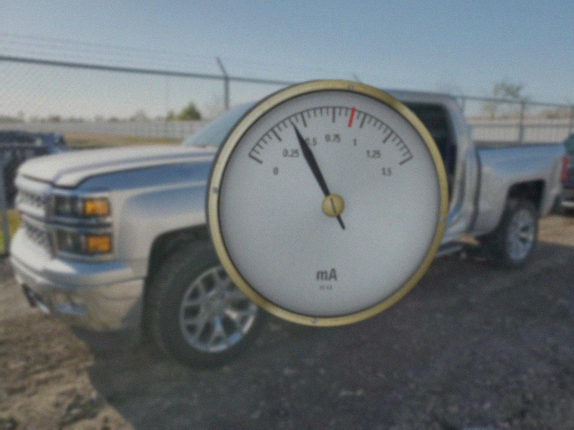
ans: 0.4,mA
